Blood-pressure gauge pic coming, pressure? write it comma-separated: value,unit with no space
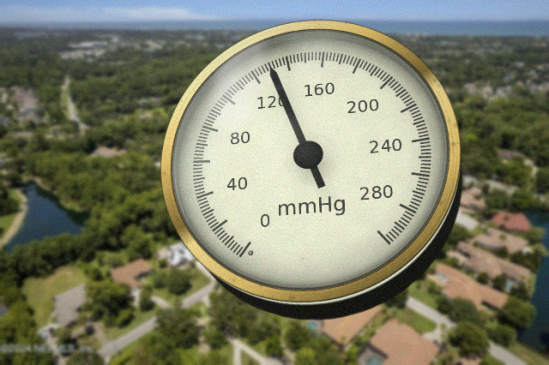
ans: 130,mmHg
